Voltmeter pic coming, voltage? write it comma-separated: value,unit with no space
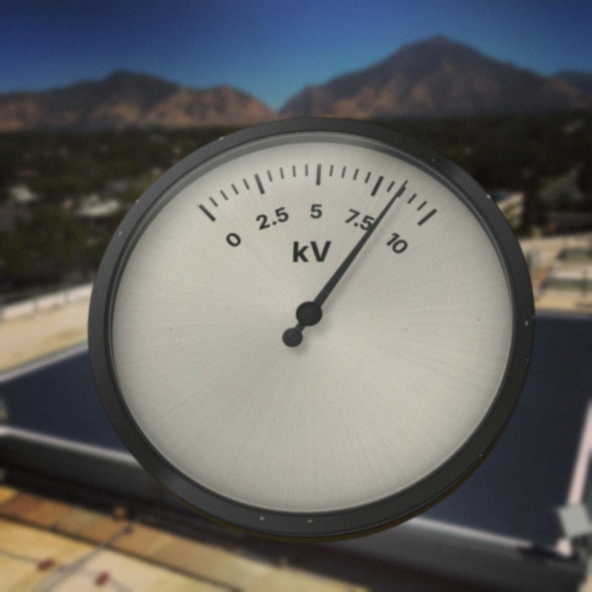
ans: 8.5,kV
